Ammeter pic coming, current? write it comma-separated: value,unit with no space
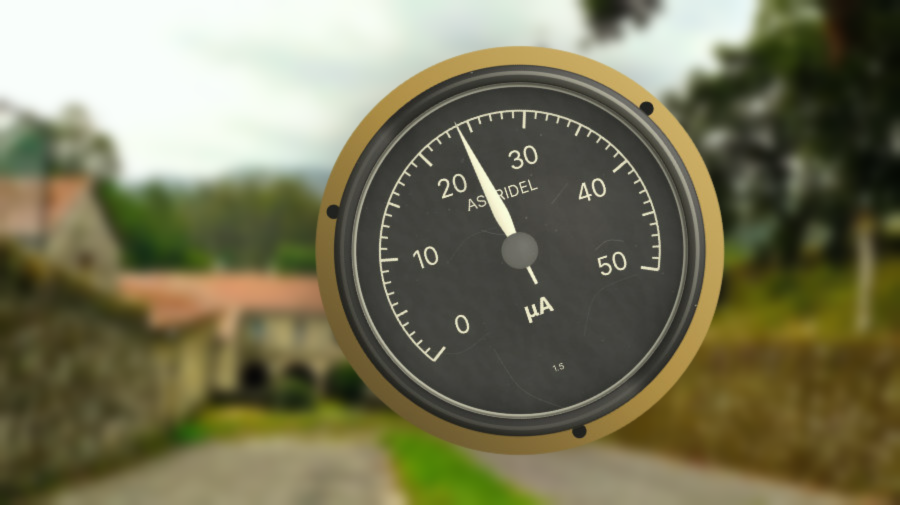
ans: 24,µA
